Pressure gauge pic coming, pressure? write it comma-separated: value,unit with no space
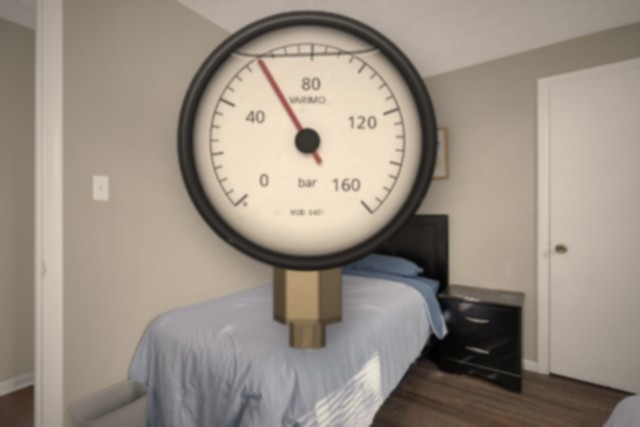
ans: 60,bar
